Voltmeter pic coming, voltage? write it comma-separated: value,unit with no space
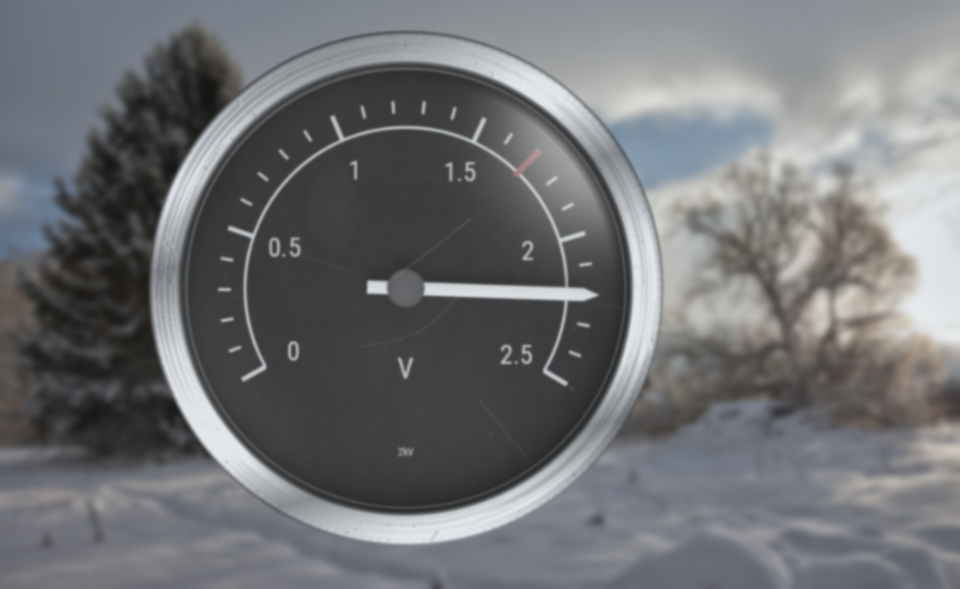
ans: 2.2,V
